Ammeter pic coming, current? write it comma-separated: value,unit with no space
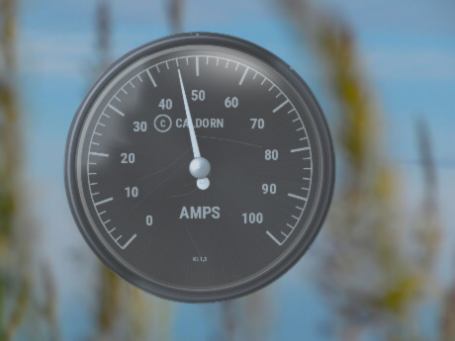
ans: 46,A
